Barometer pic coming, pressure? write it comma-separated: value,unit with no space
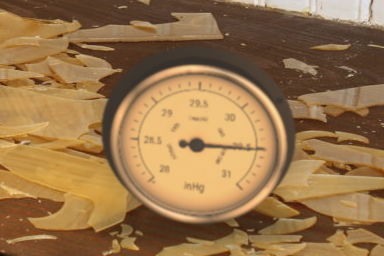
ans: 30.5,inHg
